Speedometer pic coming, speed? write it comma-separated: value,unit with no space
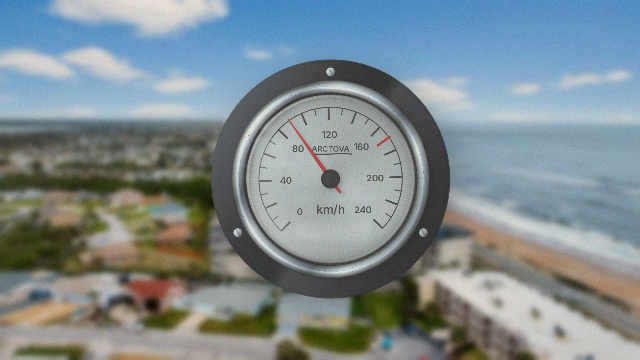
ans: 90,km/h
